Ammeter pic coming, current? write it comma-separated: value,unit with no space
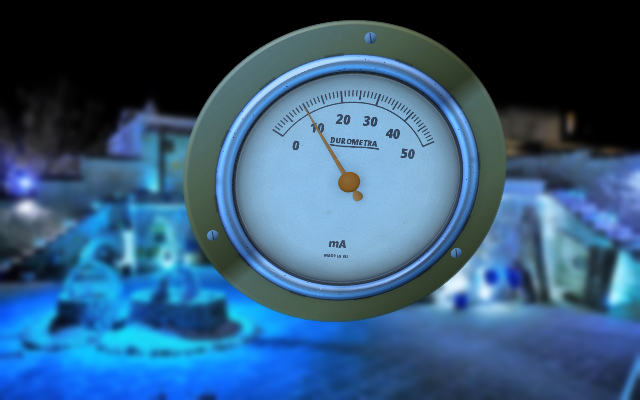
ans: 10,mA
